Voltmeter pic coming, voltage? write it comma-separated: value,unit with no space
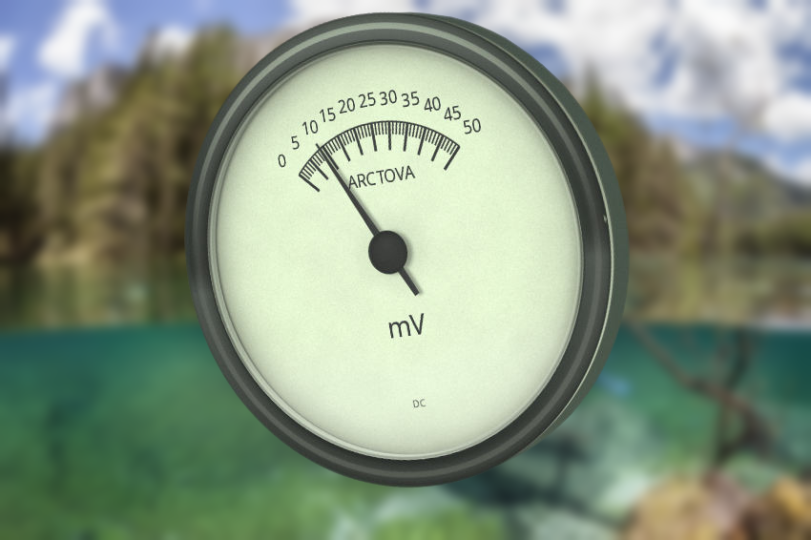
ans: 10,mV
